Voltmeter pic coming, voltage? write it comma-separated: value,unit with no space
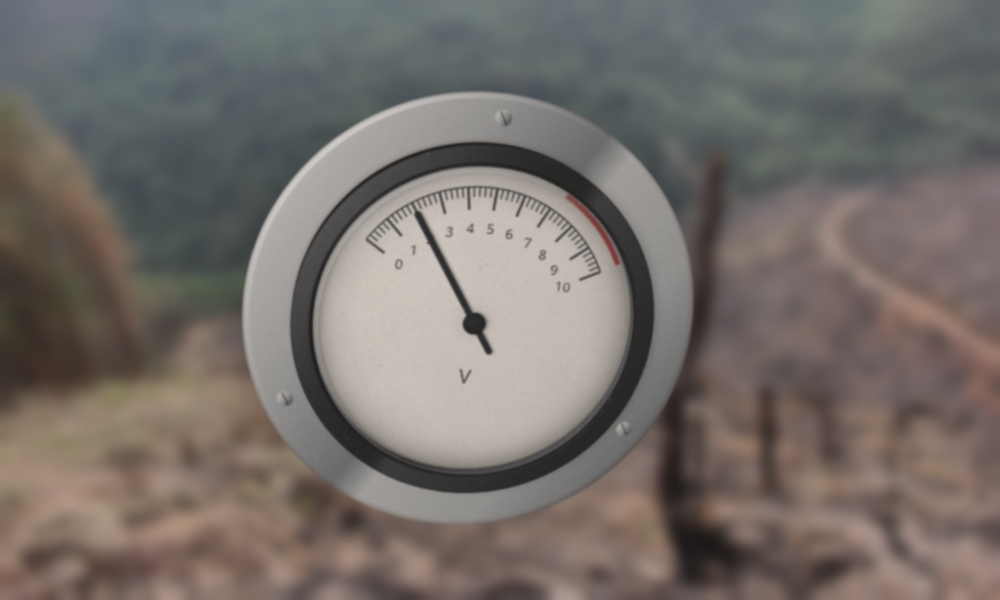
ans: 2,V
